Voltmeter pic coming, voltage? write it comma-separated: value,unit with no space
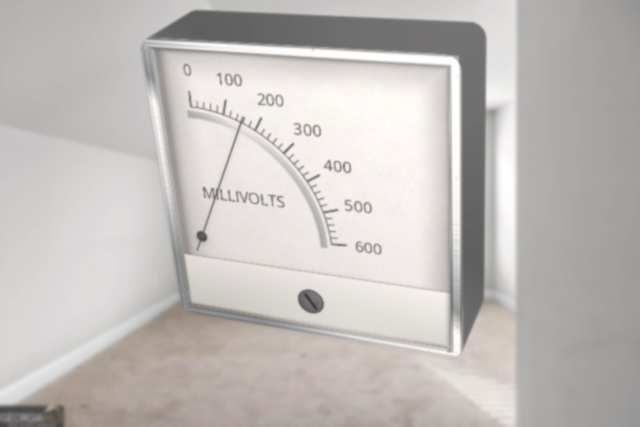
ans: 160,mV
